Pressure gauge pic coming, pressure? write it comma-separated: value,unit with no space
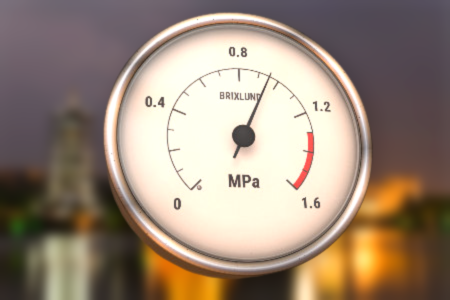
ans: 0.95,MPa
